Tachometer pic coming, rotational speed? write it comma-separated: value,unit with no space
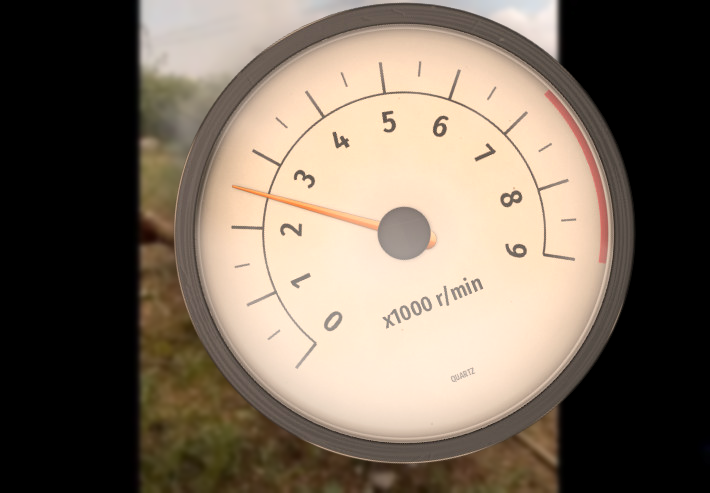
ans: 2500,rpm
